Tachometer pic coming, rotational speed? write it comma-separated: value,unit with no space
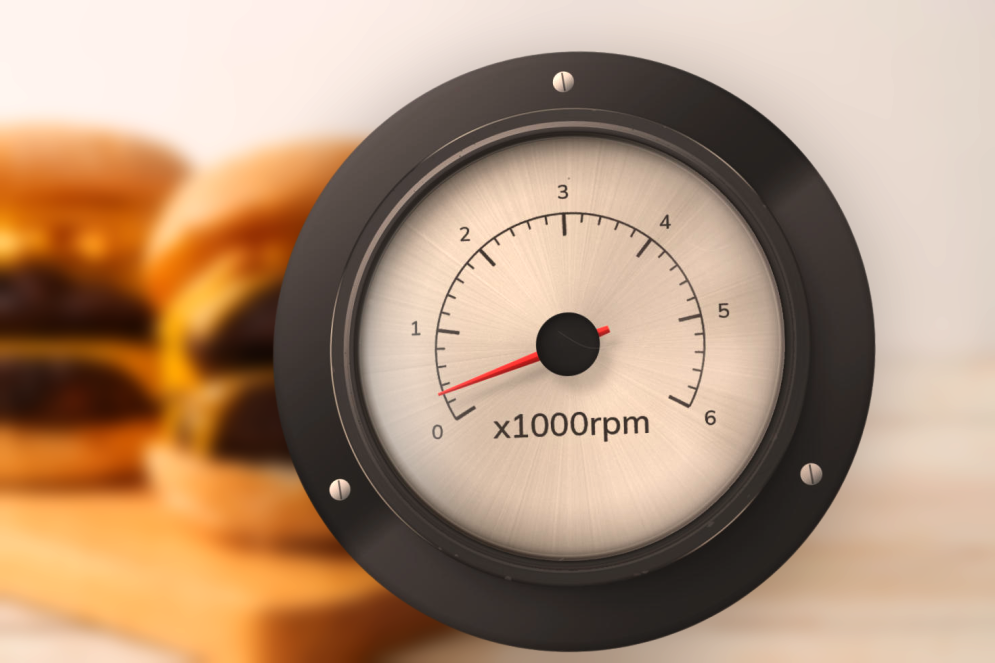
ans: 300,rpm
